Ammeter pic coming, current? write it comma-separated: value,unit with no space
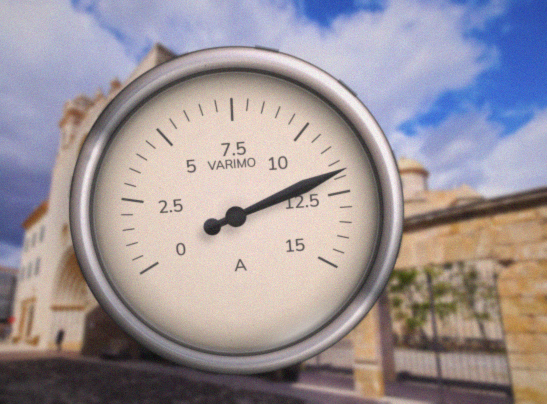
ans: 11.75,A
